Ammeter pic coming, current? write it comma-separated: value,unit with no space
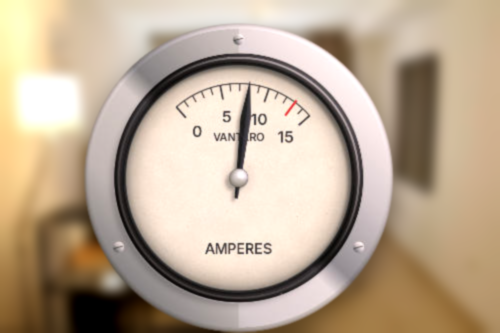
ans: 8,A
